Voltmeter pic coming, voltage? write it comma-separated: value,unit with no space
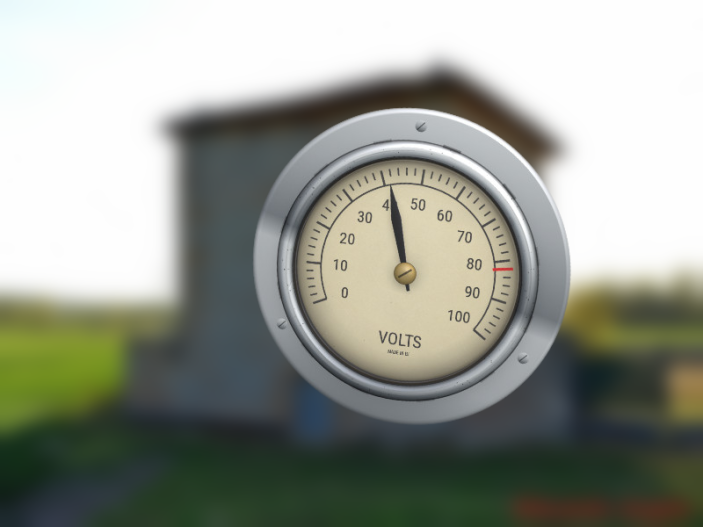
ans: 42,V
